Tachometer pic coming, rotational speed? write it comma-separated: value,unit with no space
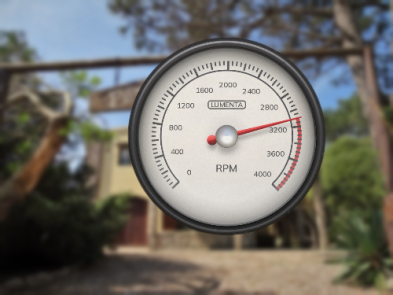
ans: 3100,rpm
